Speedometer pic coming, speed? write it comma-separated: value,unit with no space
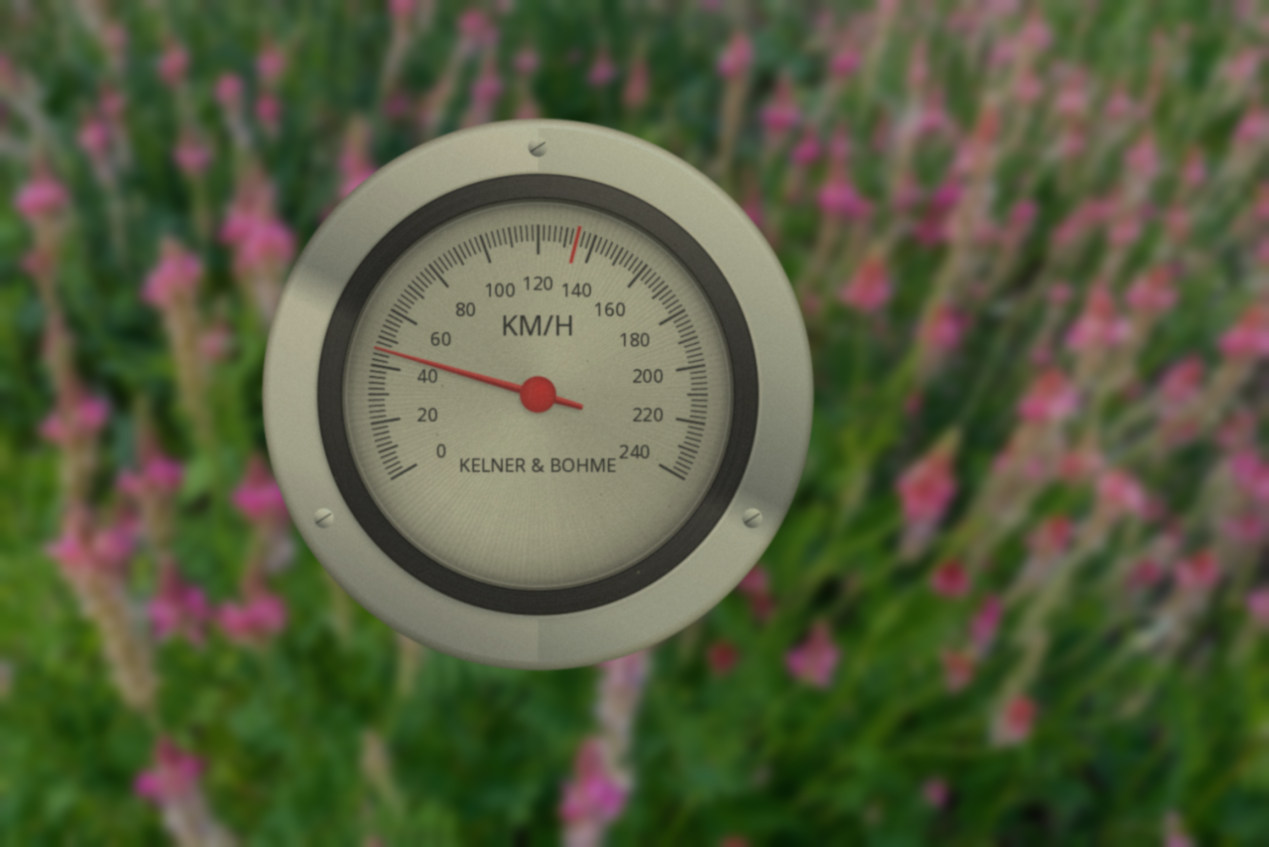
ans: 46,km/h
